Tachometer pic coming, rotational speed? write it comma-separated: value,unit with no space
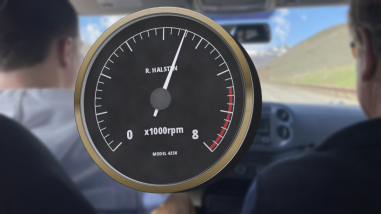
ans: 4600,rpm
